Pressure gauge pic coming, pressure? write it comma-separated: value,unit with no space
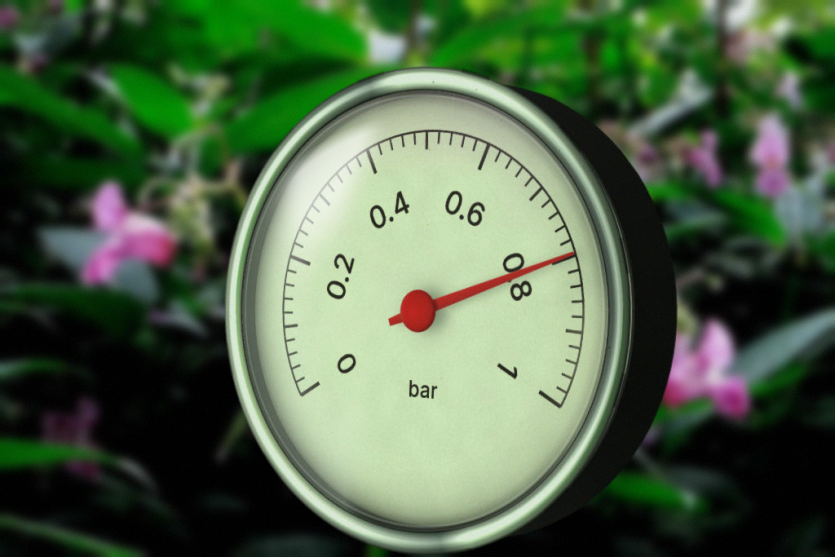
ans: 0.8,bar
